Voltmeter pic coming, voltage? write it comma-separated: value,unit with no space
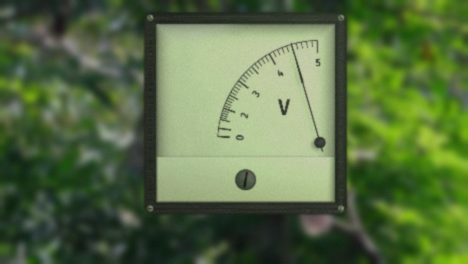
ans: 4.5,V
